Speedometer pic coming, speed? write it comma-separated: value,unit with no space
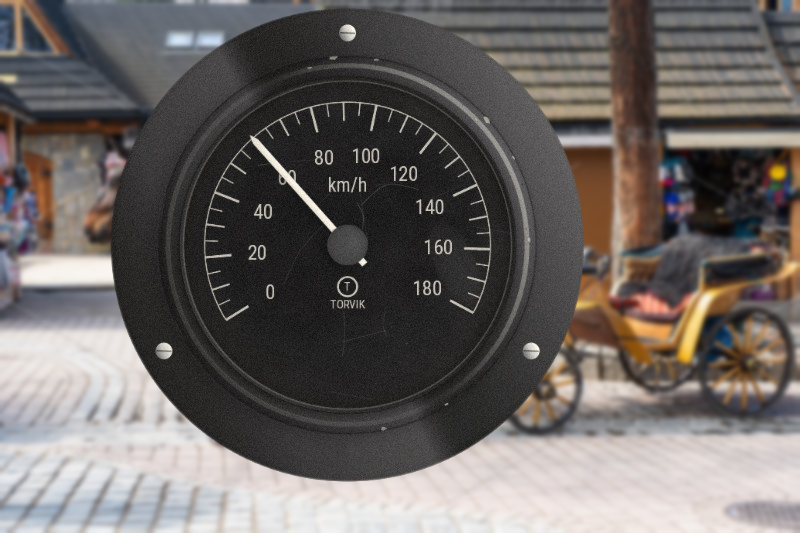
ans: 60,km/h
